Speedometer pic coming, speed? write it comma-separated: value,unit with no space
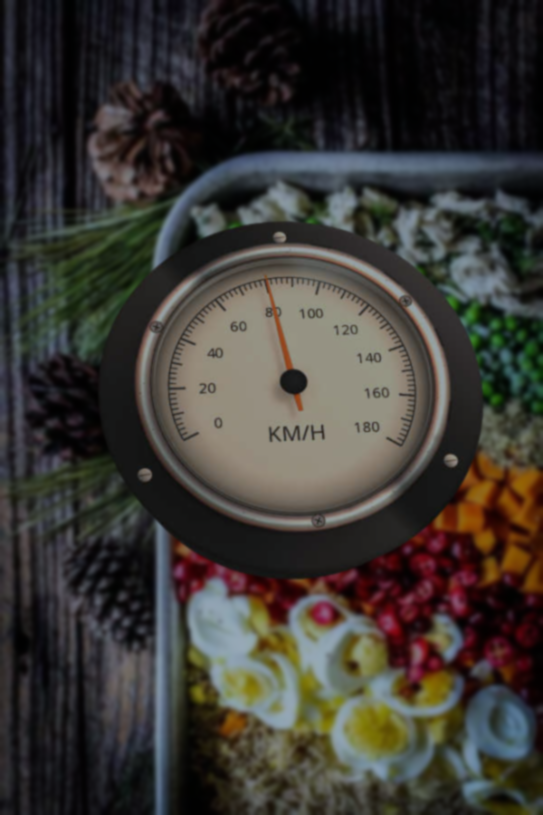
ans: 80,km/h
